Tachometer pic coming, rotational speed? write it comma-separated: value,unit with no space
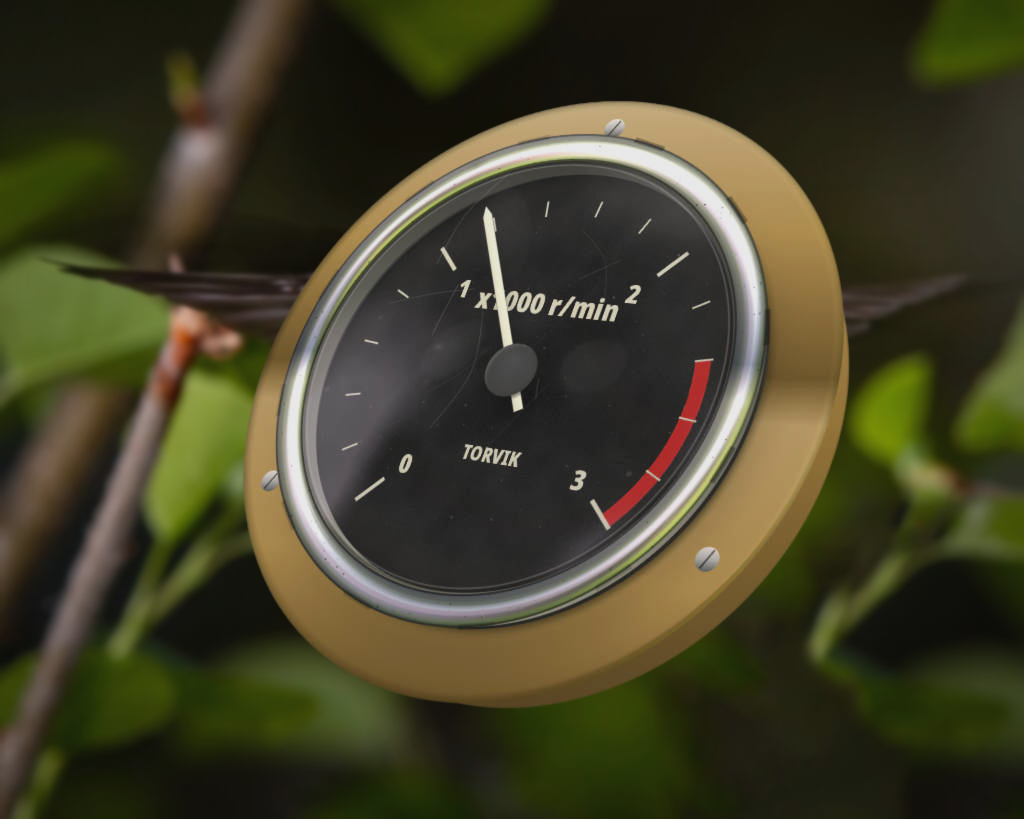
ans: 1200,rpm
